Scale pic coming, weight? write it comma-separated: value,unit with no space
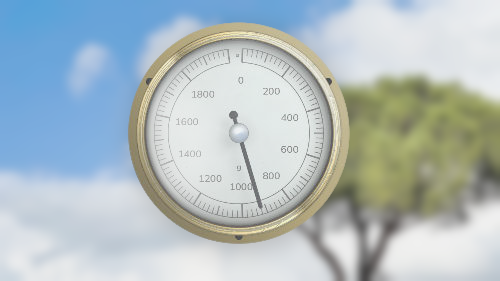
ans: 920,g
